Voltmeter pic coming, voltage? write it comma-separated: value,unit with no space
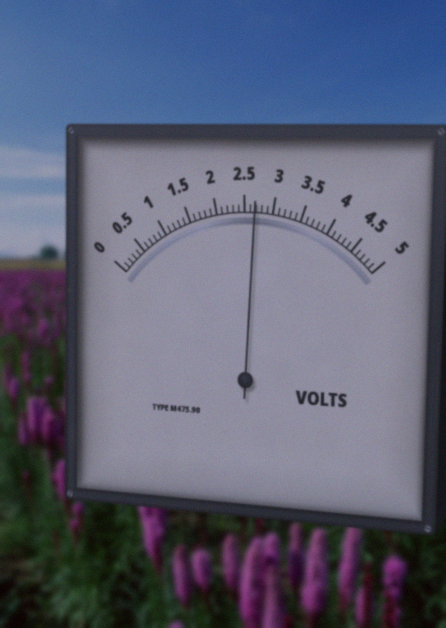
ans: 2.7,V
